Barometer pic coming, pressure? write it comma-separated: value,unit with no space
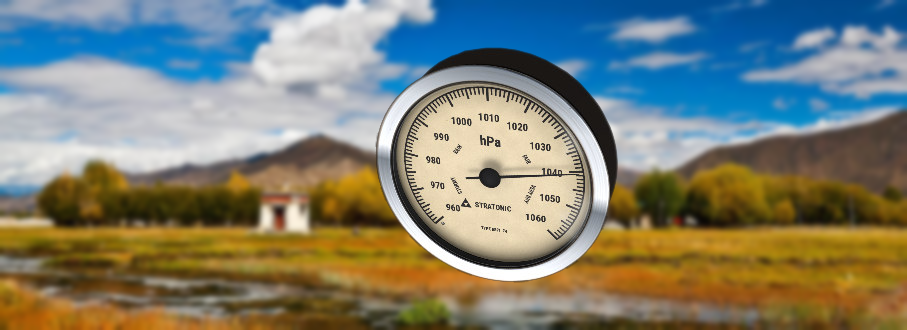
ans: 1040,hPa
